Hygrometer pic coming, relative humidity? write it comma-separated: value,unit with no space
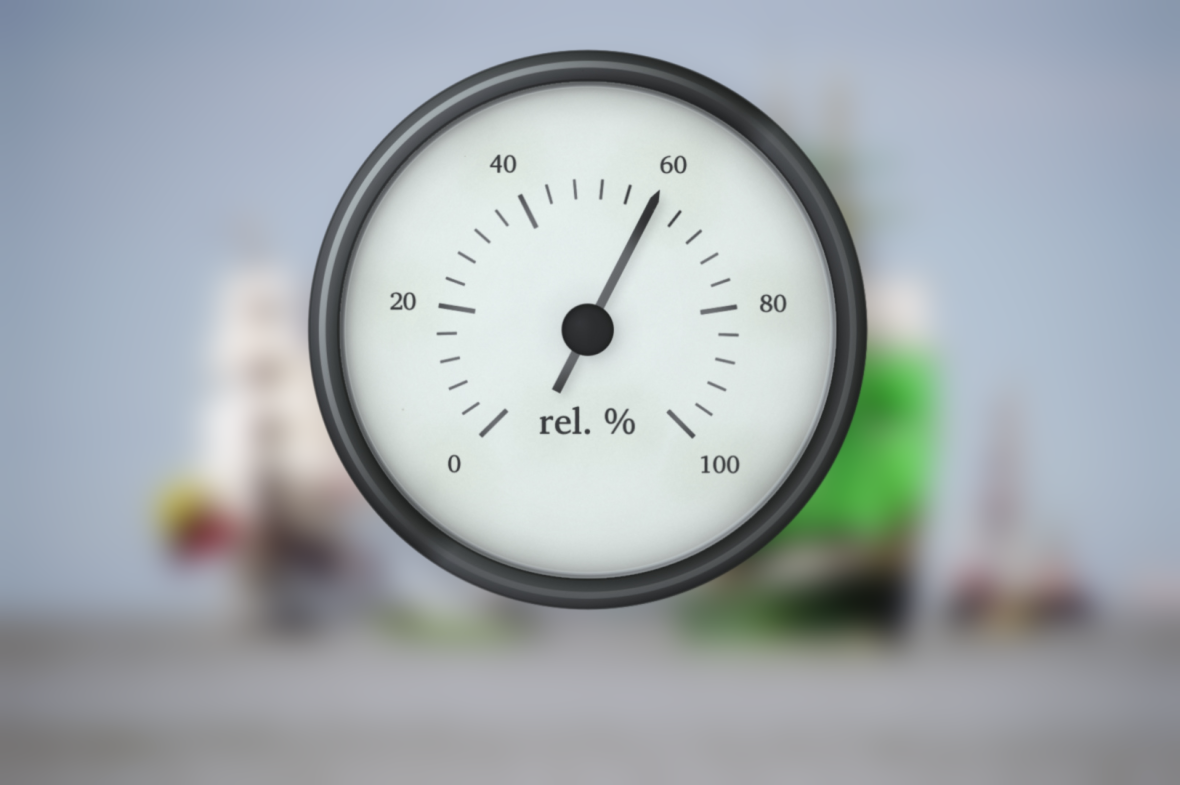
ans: 60,%
